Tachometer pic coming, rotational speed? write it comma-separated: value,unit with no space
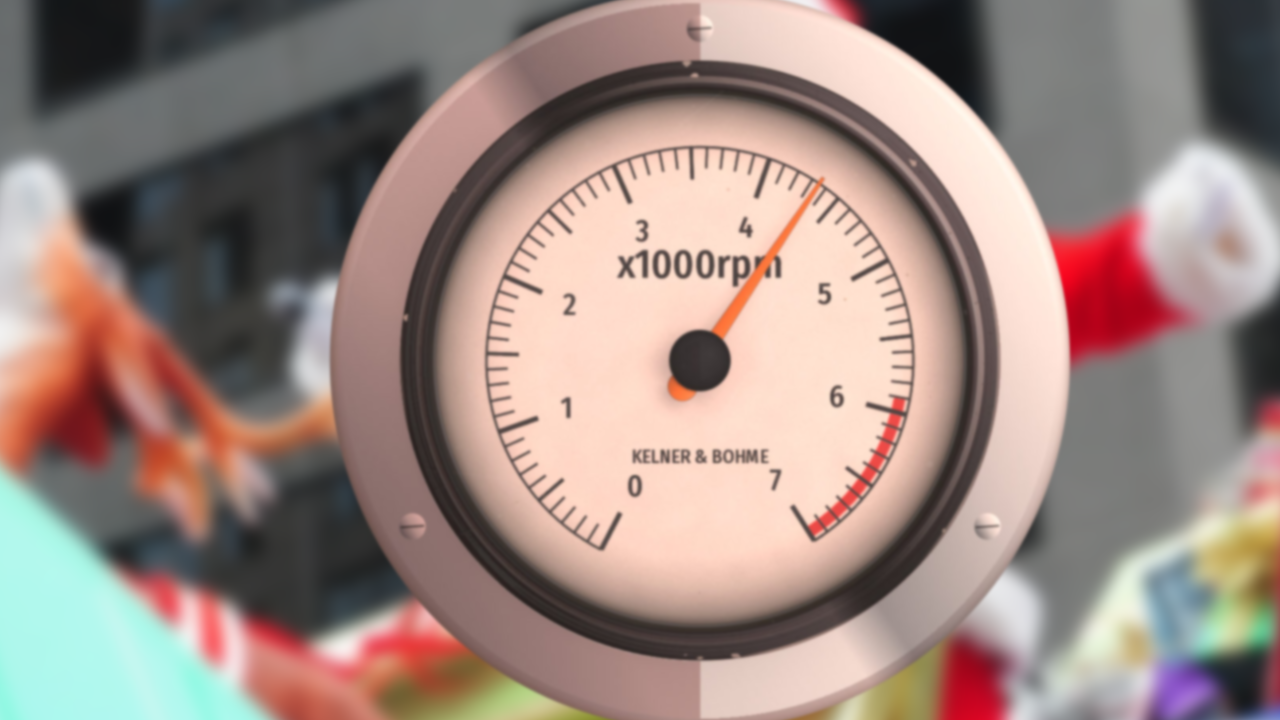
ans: 4350,rpm
